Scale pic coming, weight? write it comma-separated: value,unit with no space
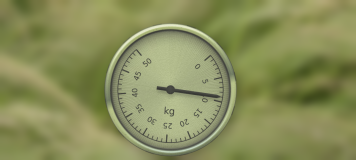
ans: 9,kg
